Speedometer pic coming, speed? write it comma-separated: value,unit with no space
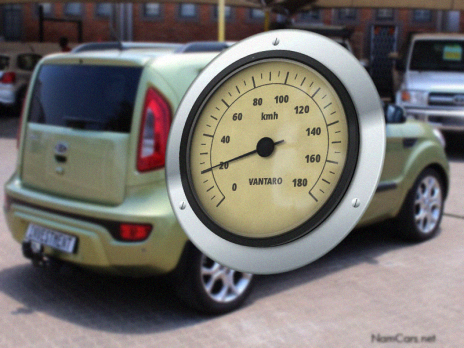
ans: 20,km/h
